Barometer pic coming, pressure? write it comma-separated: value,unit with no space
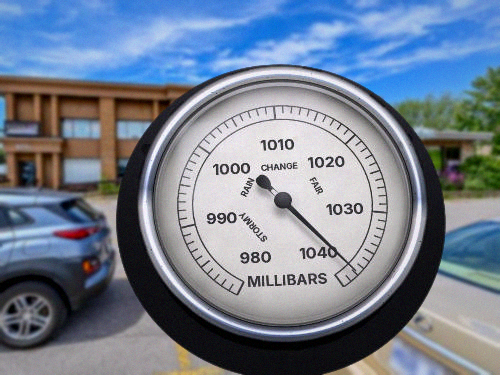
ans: 1038,mbar
